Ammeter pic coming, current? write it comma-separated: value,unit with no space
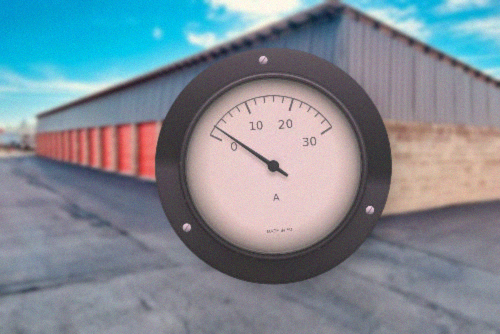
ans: 2,A
